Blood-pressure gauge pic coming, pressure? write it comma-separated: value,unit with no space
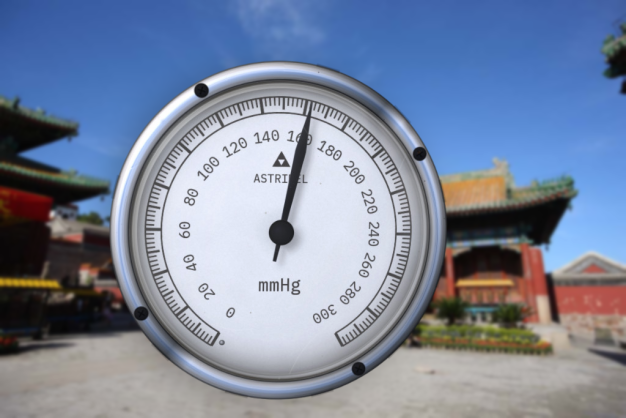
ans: 162,mmHg
